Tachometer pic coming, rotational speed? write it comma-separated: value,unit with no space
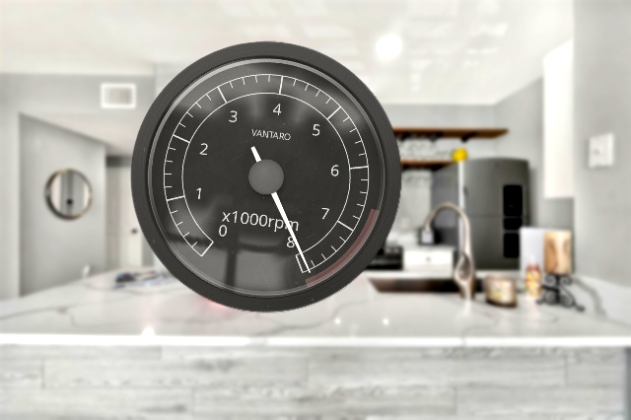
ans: 7900,rpm
